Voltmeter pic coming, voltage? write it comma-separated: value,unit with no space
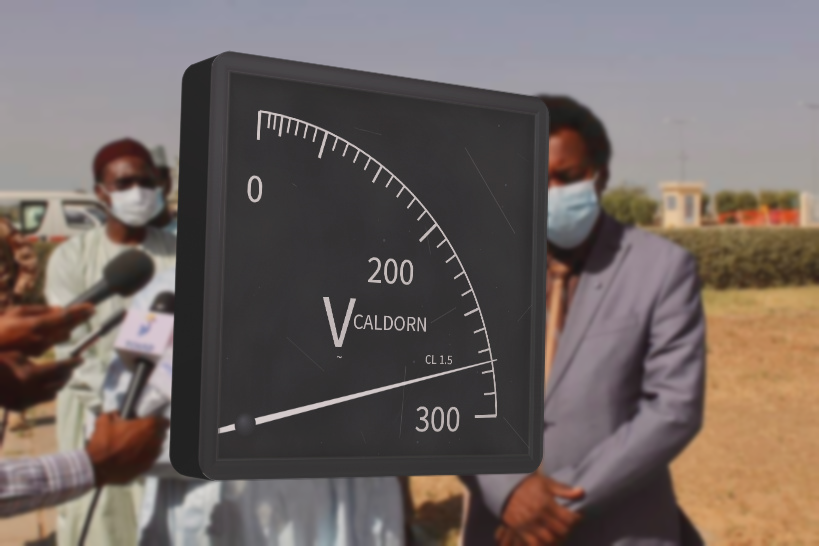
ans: 275,V
